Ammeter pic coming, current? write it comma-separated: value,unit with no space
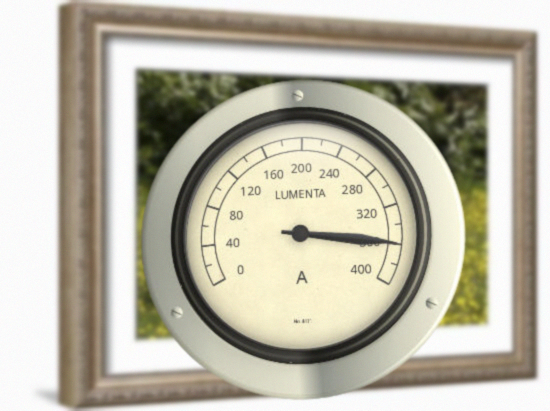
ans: 360,A
